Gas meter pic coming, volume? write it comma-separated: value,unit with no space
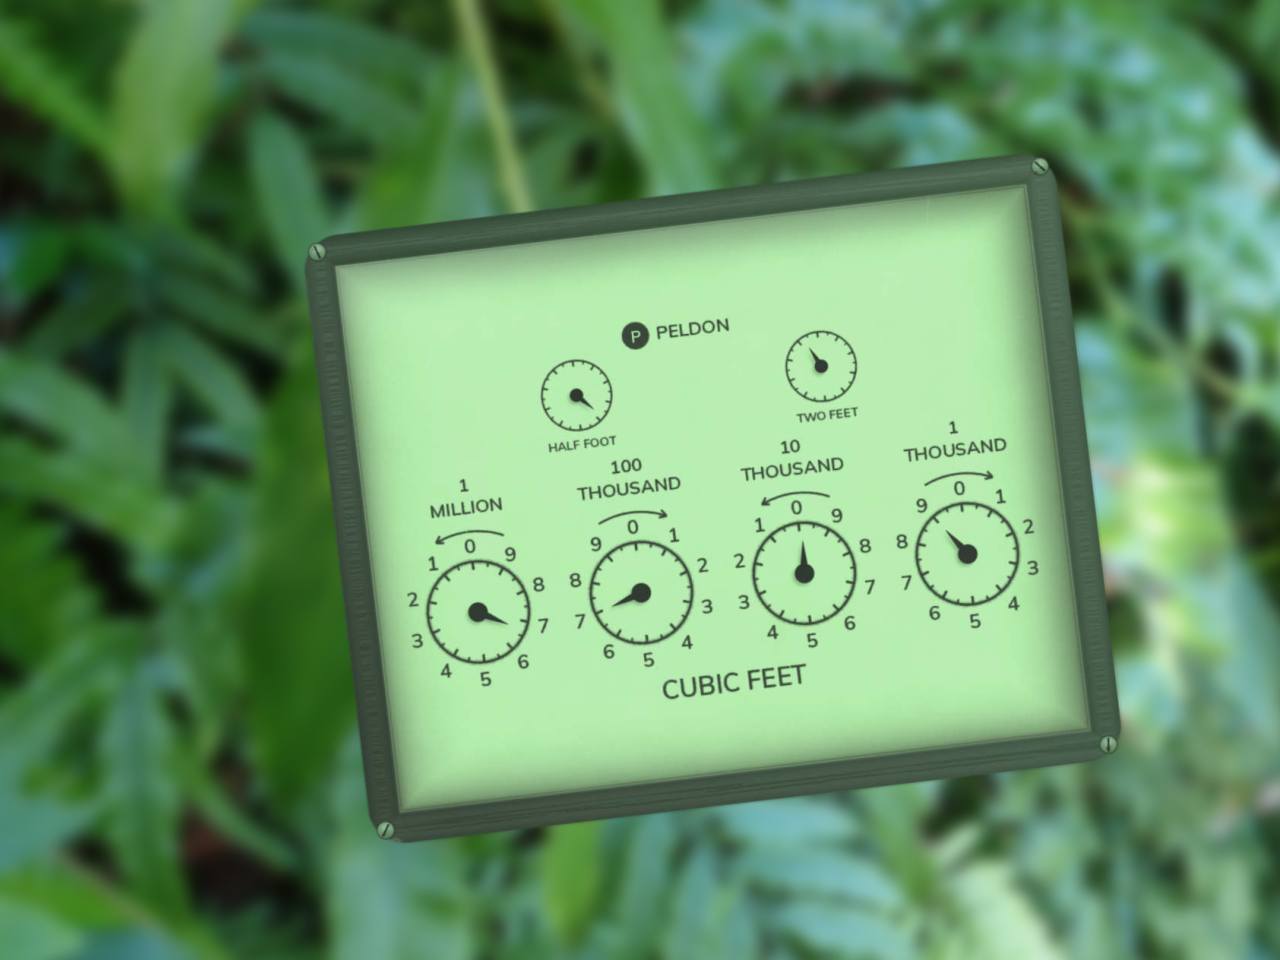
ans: 669900,ft³
